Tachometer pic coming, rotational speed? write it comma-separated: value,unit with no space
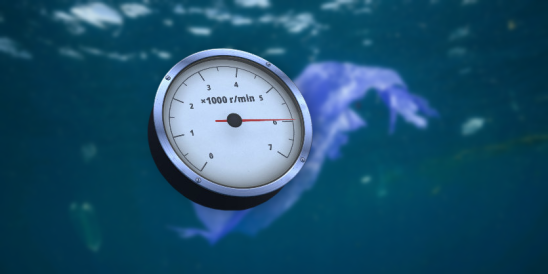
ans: 6000,rpm
